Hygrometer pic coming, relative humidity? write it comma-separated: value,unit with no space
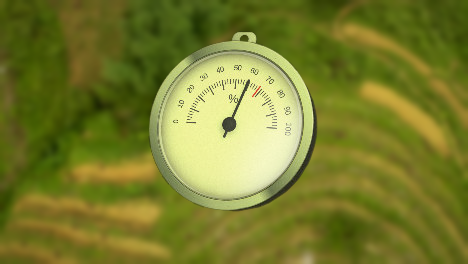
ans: 60,%
